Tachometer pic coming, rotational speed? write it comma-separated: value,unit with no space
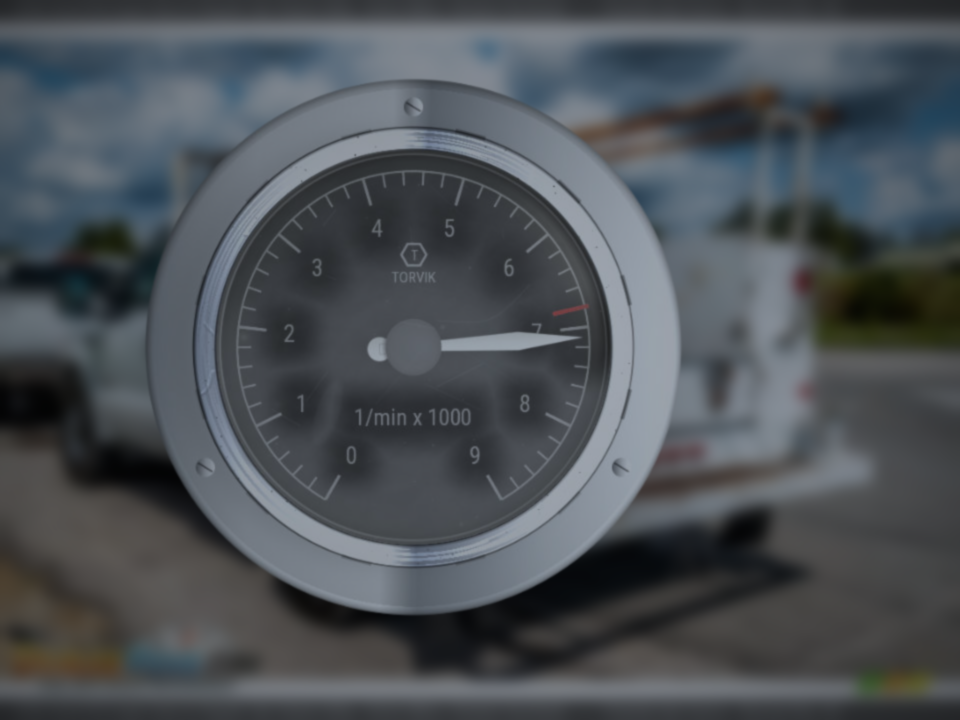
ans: 7100,rpm
